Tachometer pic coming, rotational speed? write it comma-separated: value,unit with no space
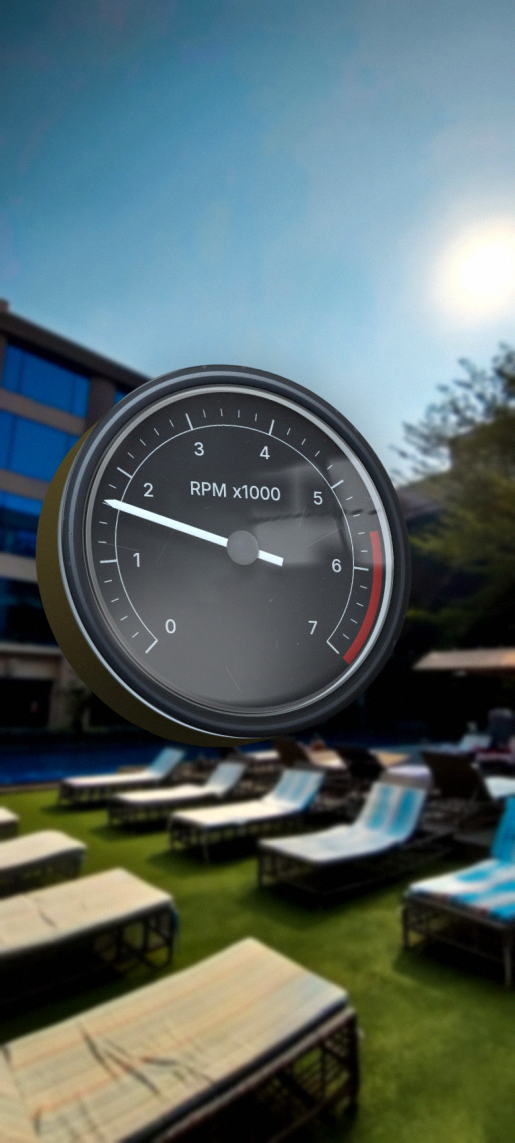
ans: 1600,rpm
